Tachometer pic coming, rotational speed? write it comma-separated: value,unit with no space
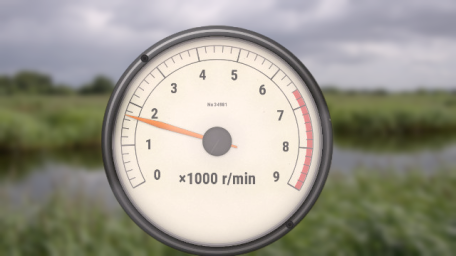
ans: 1700,rpm
